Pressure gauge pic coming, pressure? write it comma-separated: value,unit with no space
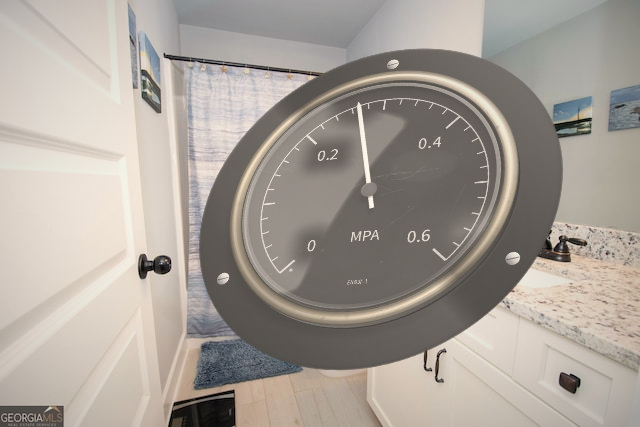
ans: 0.27,MPa
